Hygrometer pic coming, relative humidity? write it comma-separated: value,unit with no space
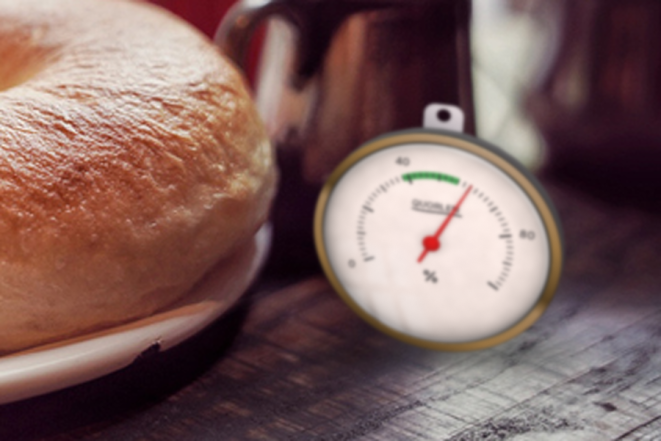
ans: 60,%
